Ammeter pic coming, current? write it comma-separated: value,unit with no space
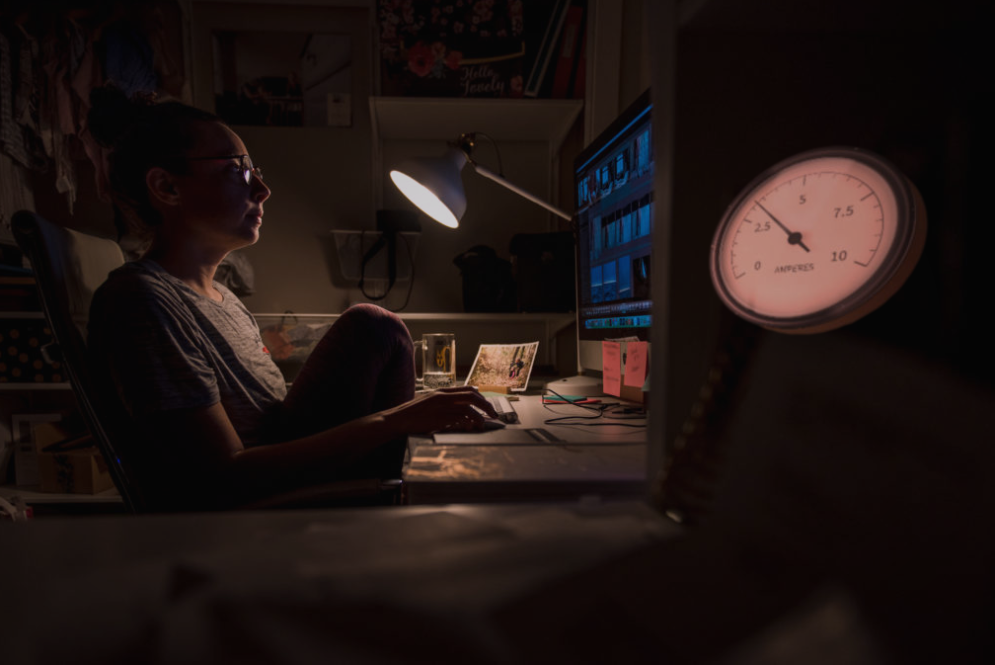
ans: 3.25,A
